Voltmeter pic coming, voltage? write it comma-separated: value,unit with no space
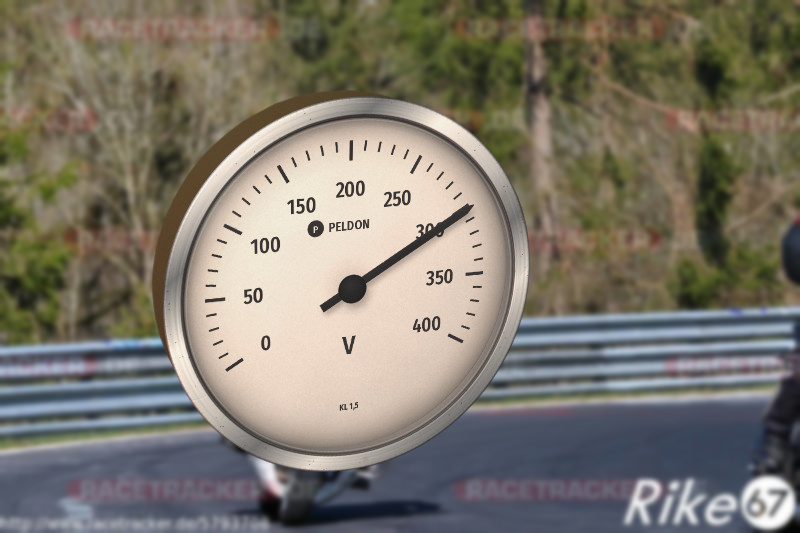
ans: 300,V
